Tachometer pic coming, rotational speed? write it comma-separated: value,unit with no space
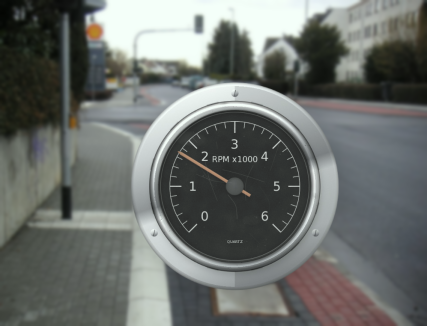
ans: 1700,rpm
